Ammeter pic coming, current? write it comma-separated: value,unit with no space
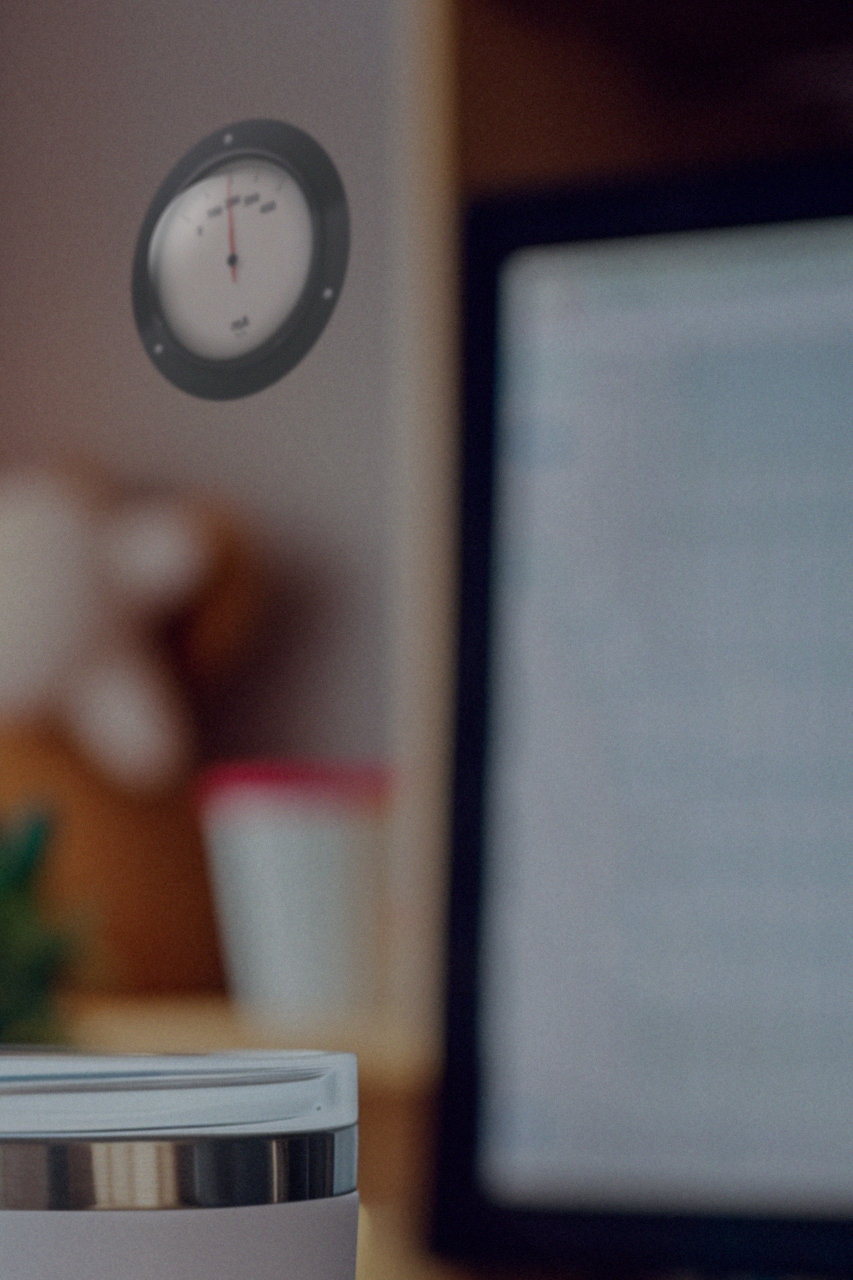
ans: 200,mA
